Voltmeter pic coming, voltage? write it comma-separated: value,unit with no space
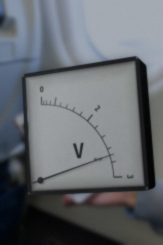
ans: 2.7,V
